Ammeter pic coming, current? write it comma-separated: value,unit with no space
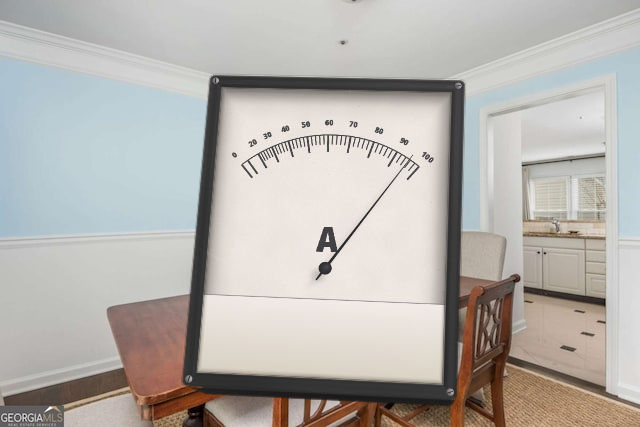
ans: 96,A
